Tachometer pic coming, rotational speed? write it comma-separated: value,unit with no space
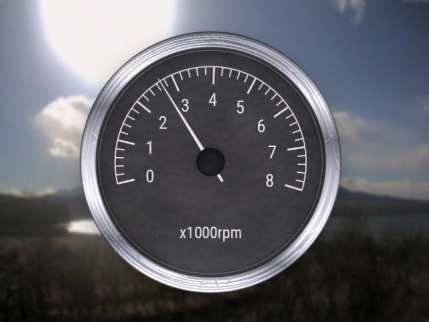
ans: 2700,rpm
